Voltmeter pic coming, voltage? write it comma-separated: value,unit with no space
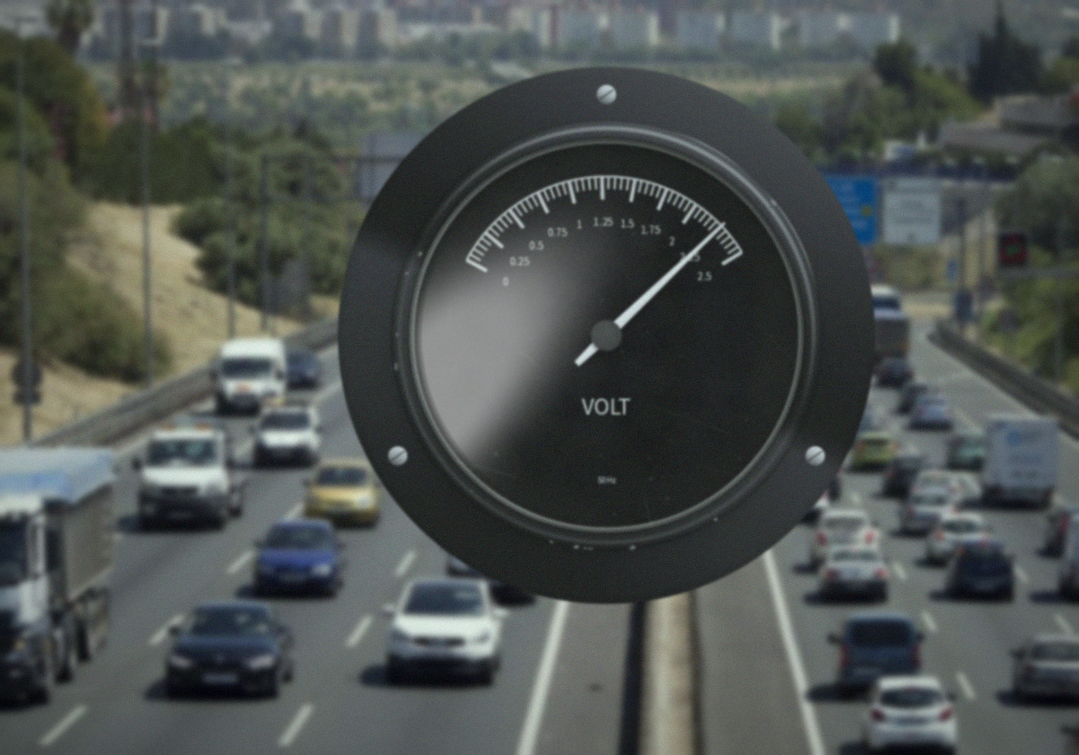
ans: 2.25,V
